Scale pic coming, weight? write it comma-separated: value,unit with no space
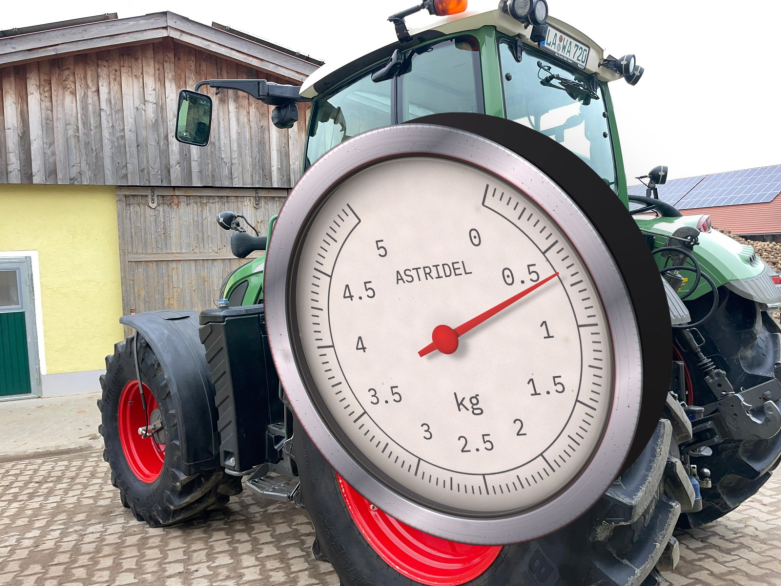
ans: 0.65,kg
